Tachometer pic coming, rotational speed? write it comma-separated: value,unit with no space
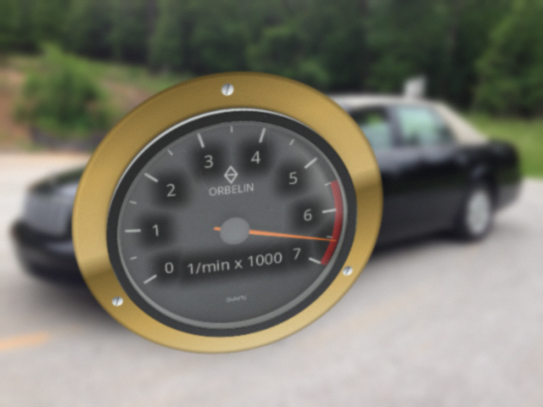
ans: 6500,rpm
